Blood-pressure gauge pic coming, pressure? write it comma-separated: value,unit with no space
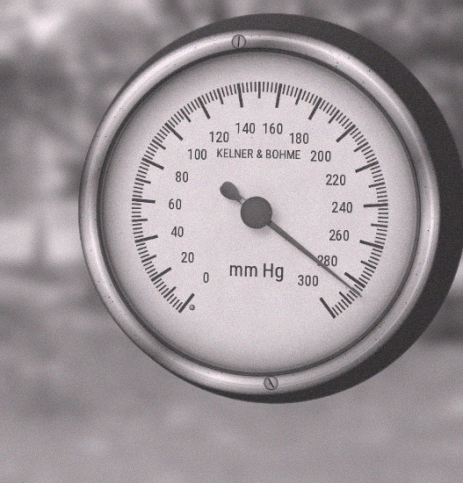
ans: 284,mmHg
